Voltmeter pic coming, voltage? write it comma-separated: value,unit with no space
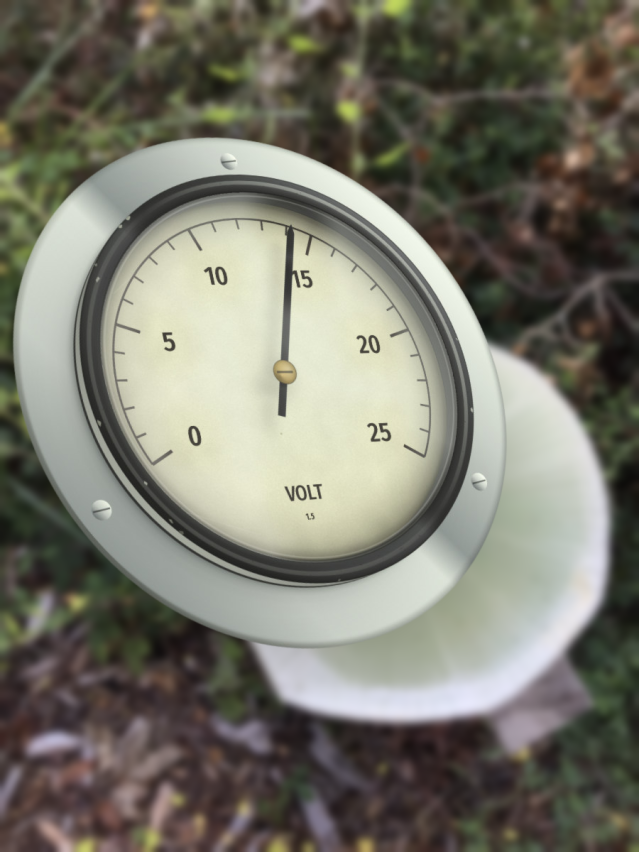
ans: 14,V
